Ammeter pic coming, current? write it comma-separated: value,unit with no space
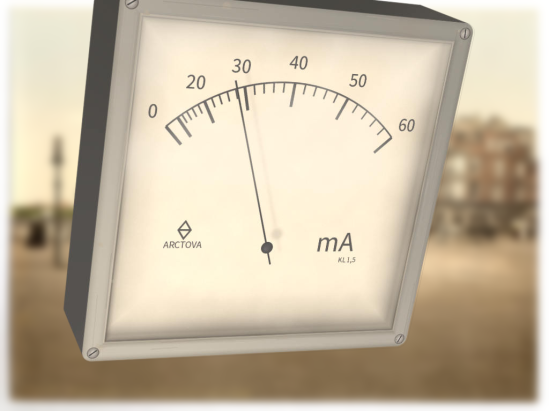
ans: 28,mA
